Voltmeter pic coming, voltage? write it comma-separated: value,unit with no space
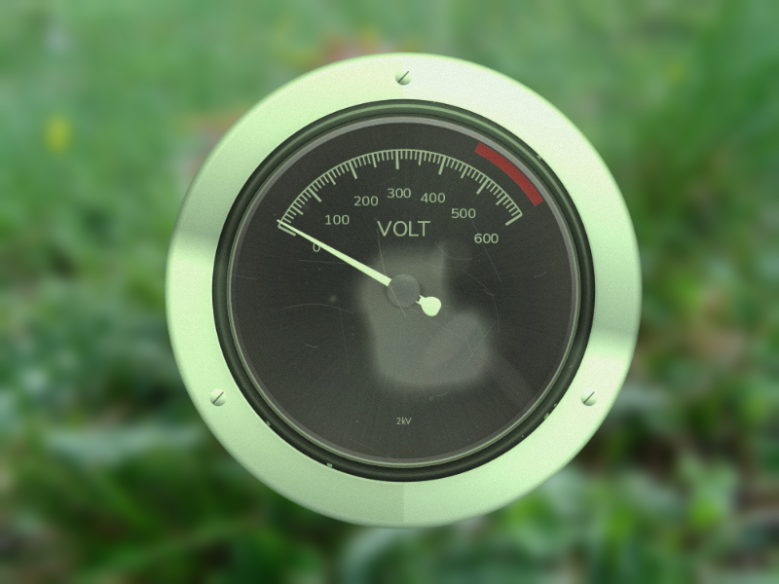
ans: 10,V
